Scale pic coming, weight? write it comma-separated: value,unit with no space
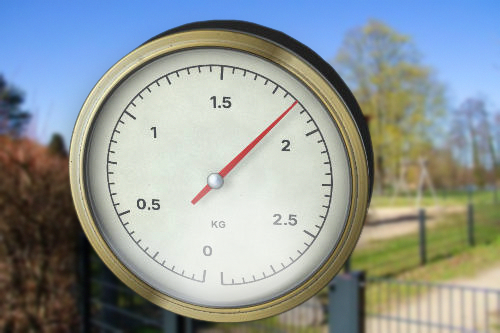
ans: 1.85,kg
